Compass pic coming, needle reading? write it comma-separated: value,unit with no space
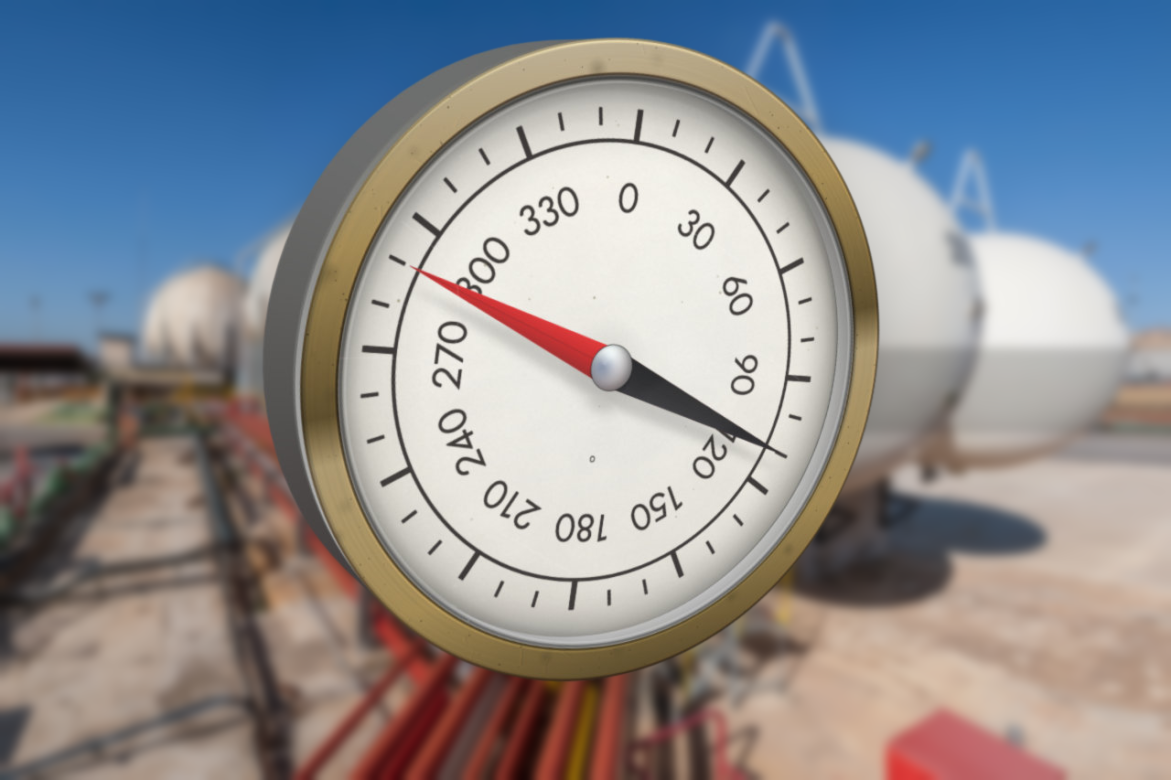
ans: 290,°
